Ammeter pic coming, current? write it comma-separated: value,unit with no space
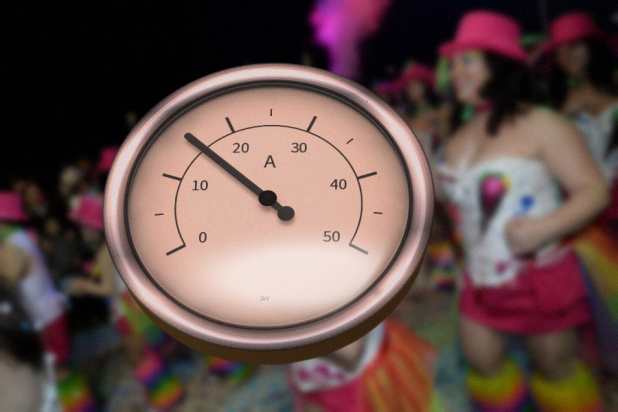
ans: 15,A
